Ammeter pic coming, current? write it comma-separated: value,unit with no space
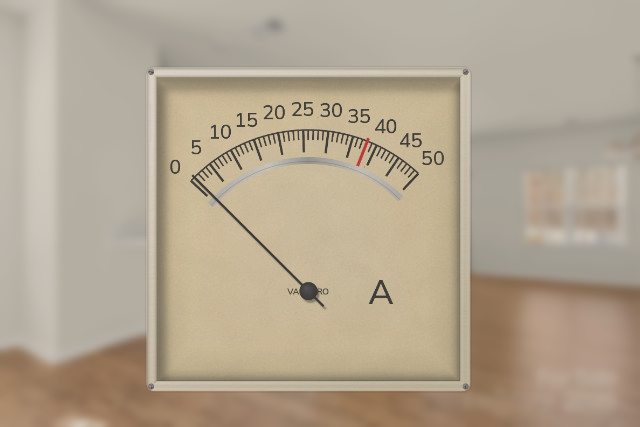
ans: 1,A
